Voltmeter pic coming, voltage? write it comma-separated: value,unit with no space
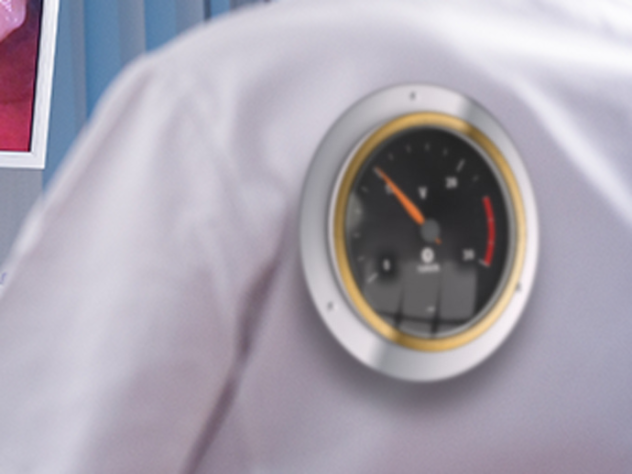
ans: 10,V
